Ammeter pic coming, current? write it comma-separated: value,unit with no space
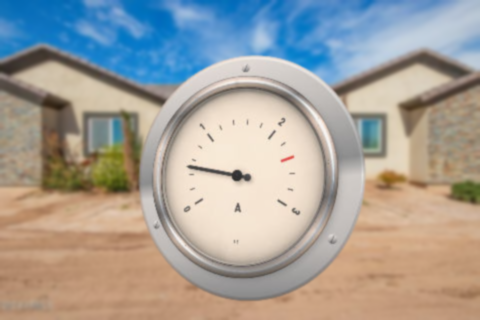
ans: 0.5,A
